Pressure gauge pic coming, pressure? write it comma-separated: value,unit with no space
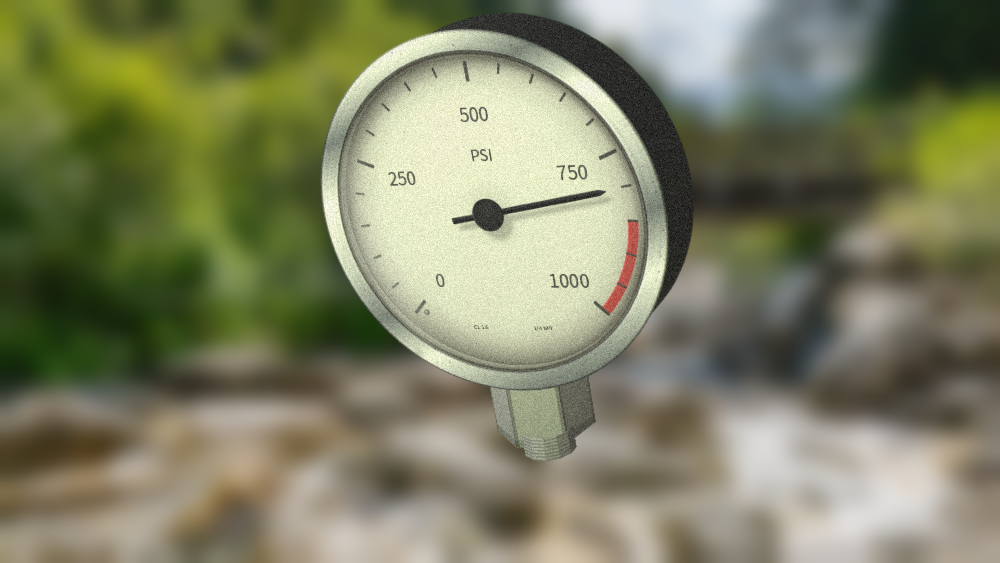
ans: 800,psi
